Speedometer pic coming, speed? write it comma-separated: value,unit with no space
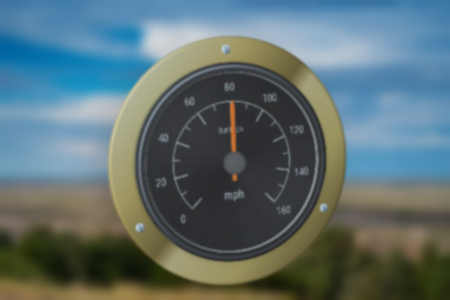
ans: 80,mph
